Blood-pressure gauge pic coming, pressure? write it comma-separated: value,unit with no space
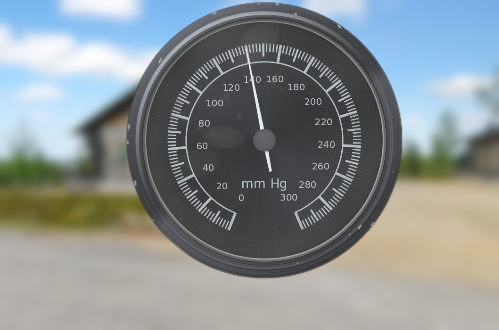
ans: 140,mmHg
